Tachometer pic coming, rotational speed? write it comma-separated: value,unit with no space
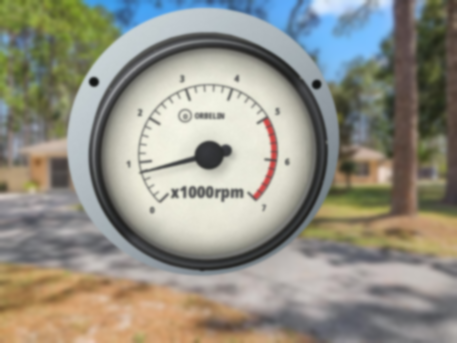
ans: 800,rpm
